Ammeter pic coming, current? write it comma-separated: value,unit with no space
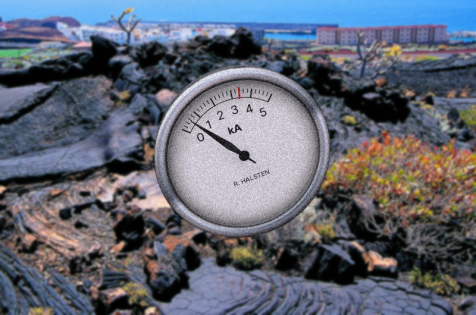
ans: 0.6,kA
